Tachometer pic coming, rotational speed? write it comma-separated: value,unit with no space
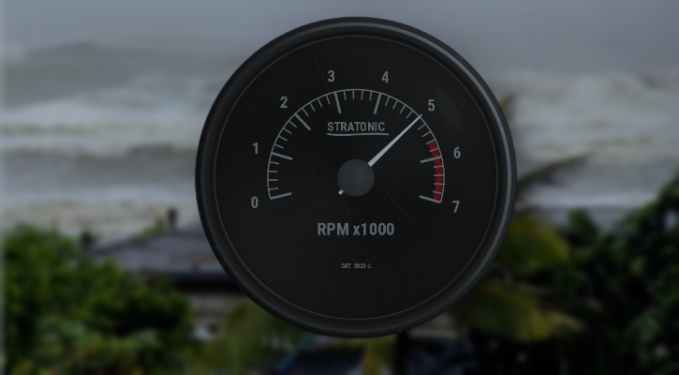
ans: 5000,rpm
